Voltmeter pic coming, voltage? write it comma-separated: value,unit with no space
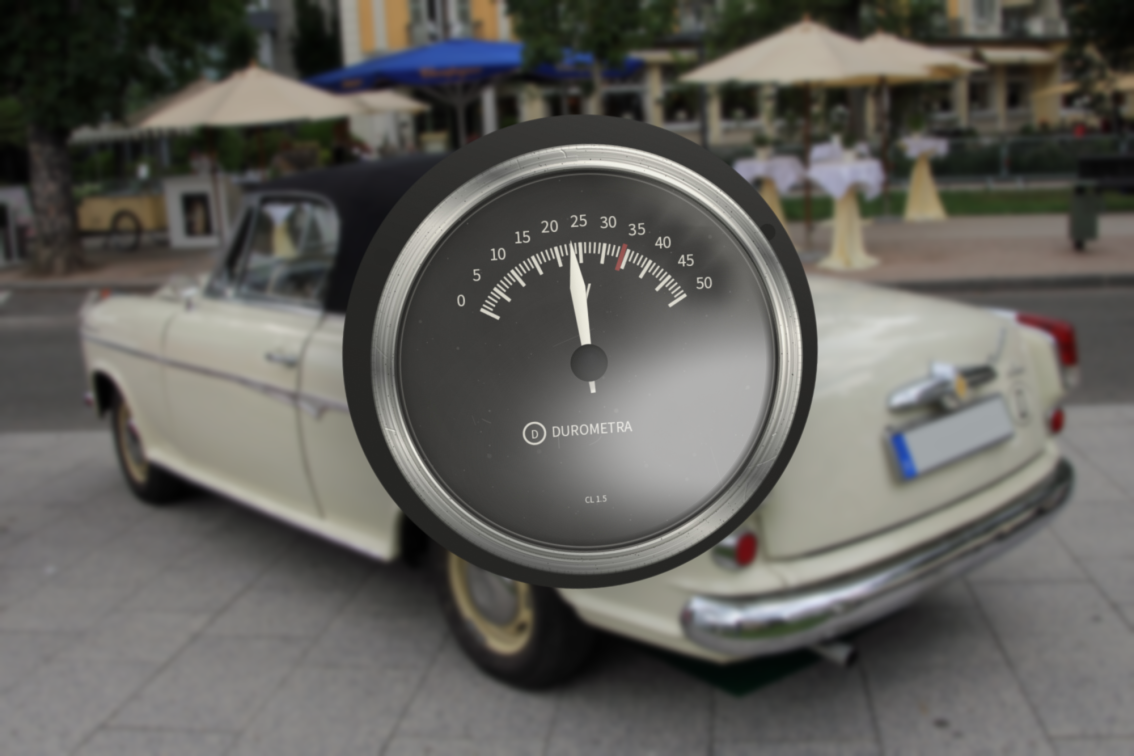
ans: 23,V
